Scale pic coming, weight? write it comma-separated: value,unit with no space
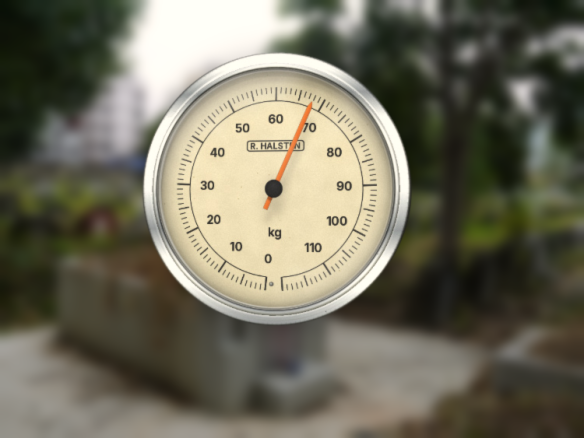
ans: 68,kg
